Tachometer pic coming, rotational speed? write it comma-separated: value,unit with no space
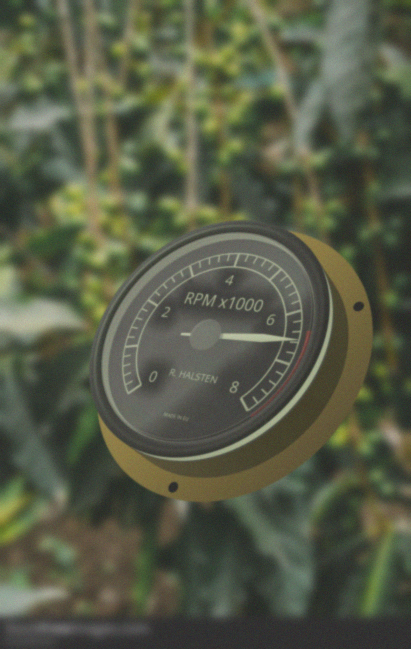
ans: 6600,rpm
